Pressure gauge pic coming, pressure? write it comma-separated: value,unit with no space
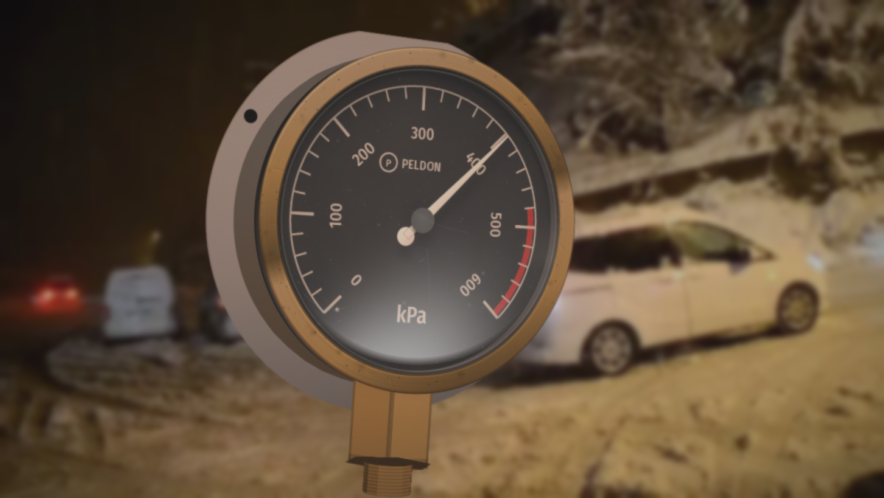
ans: 400,kPa
